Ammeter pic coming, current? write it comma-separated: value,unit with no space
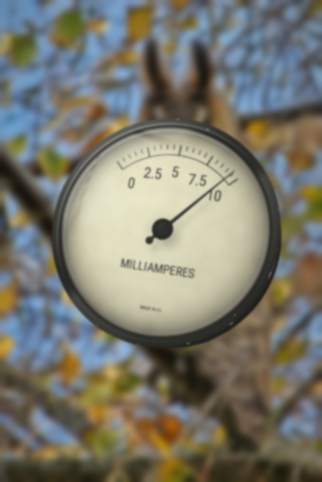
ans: 9.5,mA
